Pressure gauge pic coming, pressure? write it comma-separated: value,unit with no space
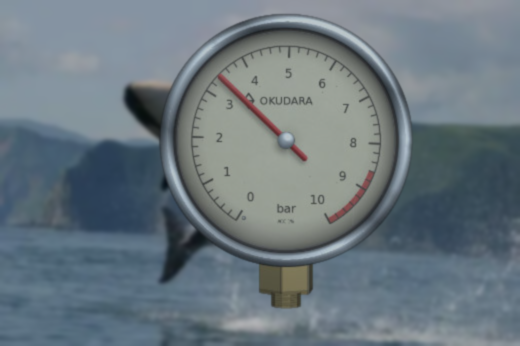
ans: 3.4,bar
